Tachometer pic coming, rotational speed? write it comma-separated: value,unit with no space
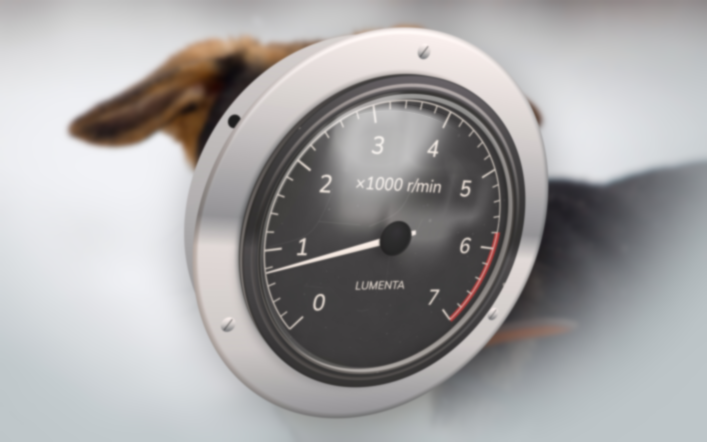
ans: 800,rpm
